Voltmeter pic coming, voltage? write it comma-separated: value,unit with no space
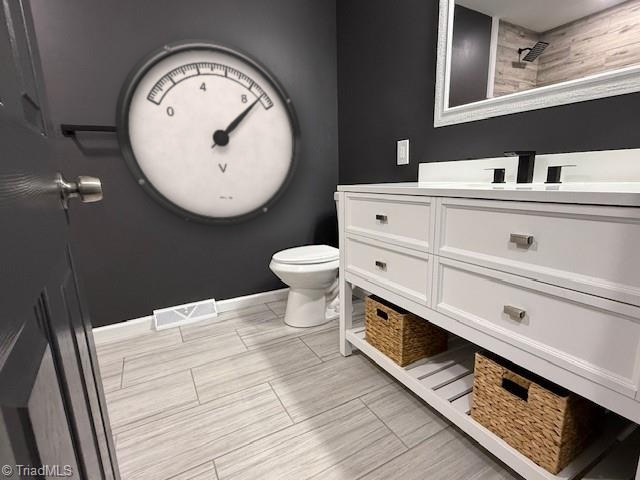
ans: 9,V
